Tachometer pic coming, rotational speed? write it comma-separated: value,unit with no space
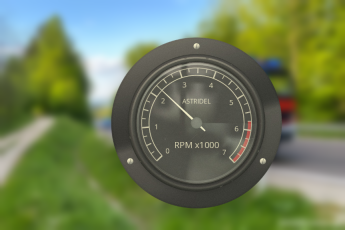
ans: 2250,rpm
